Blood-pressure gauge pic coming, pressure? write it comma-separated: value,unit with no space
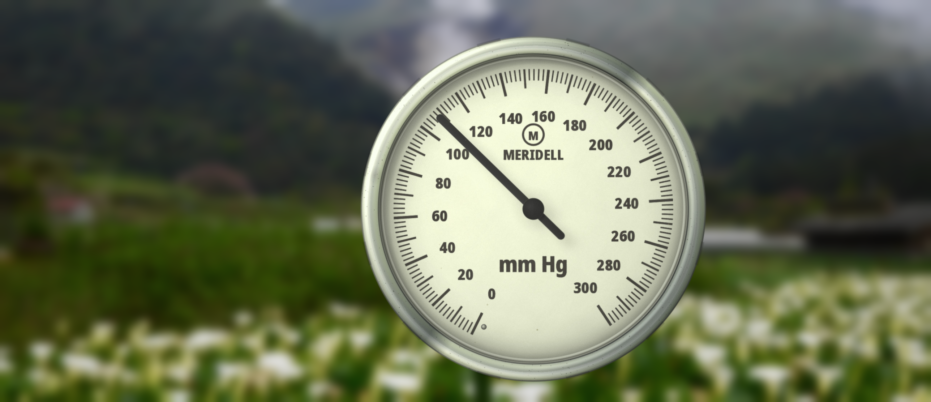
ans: 108,mmHg
